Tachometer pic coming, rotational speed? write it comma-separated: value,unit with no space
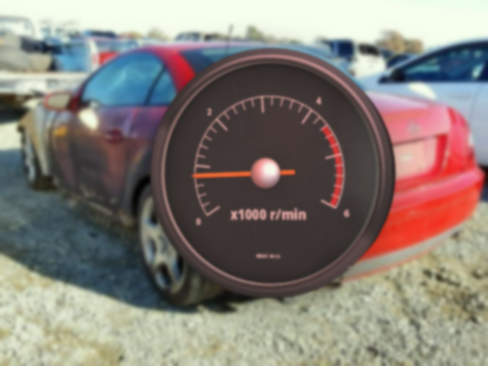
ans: 800,rpm
